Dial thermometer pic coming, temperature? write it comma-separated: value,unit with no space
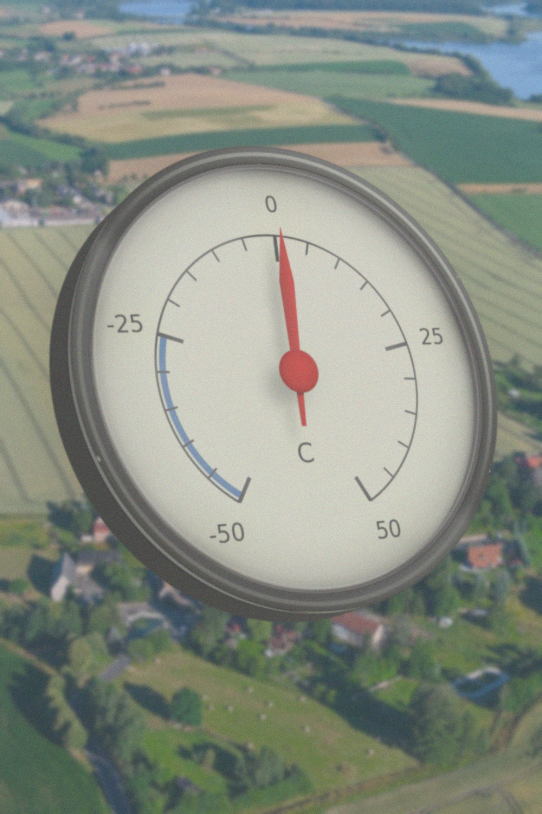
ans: 0,°C
